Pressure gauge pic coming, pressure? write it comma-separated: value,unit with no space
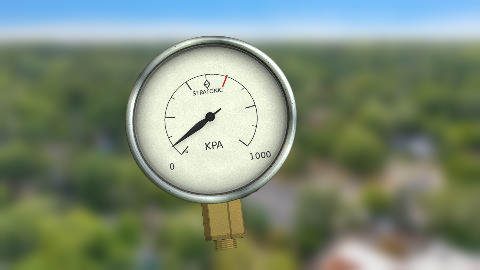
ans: 50,kPa
